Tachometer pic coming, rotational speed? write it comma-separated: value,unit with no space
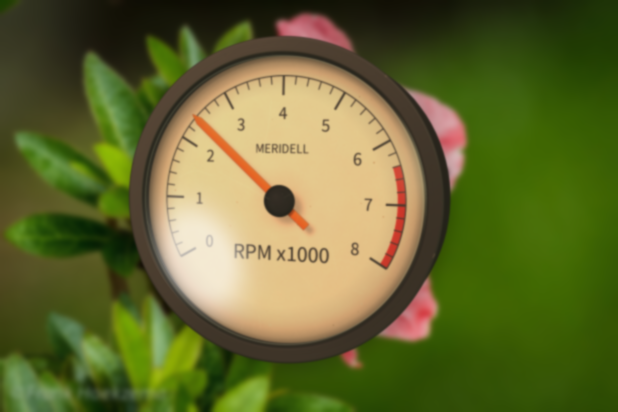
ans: 2400,rpm
